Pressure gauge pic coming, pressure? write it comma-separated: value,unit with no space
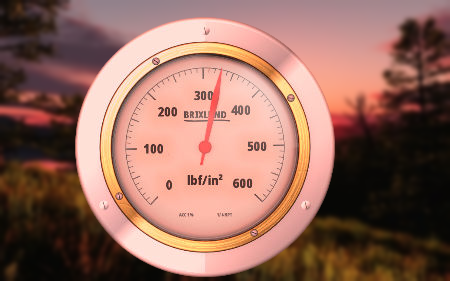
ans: 330,psi
